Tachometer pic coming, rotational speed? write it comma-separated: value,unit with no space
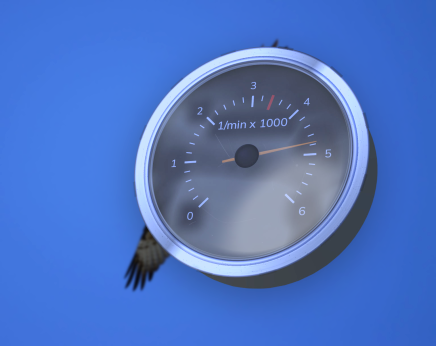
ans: 4800,rpm
